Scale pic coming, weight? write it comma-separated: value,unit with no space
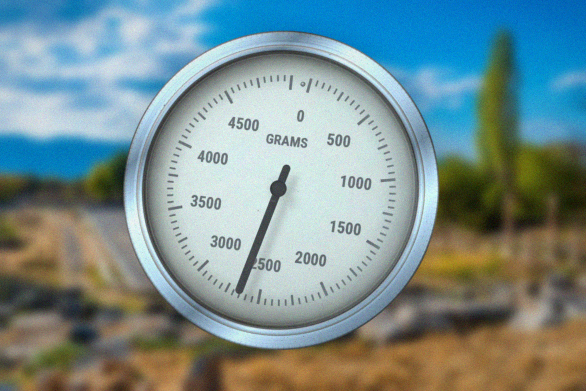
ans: 2650,g
